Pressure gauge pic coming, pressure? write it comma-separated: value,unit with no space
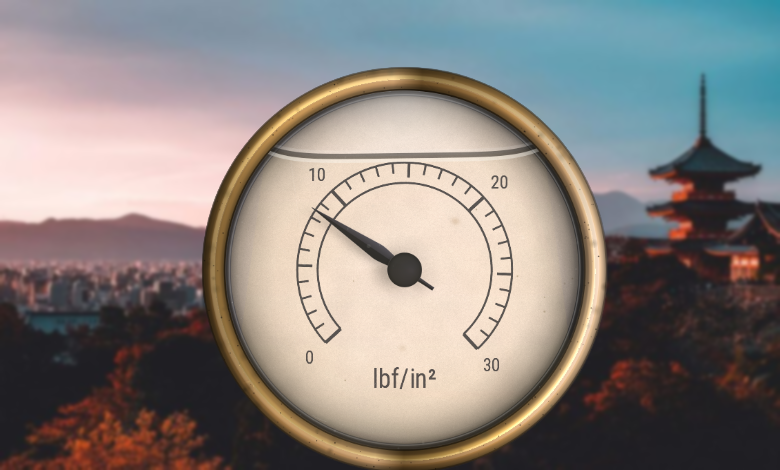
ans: 8.5,psi
